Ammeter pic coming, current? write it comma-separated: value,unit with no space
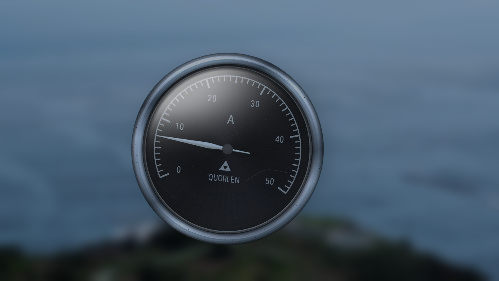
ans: 7,A
